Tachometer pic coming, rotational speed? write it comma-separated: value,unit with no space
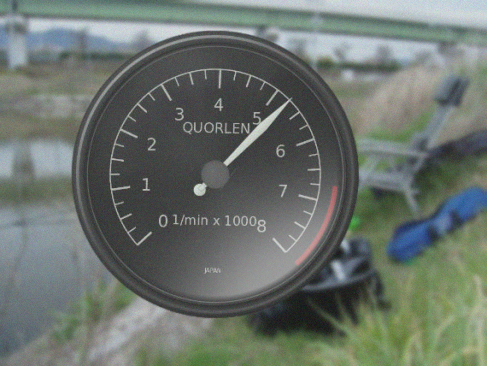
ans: 5250,rpm
